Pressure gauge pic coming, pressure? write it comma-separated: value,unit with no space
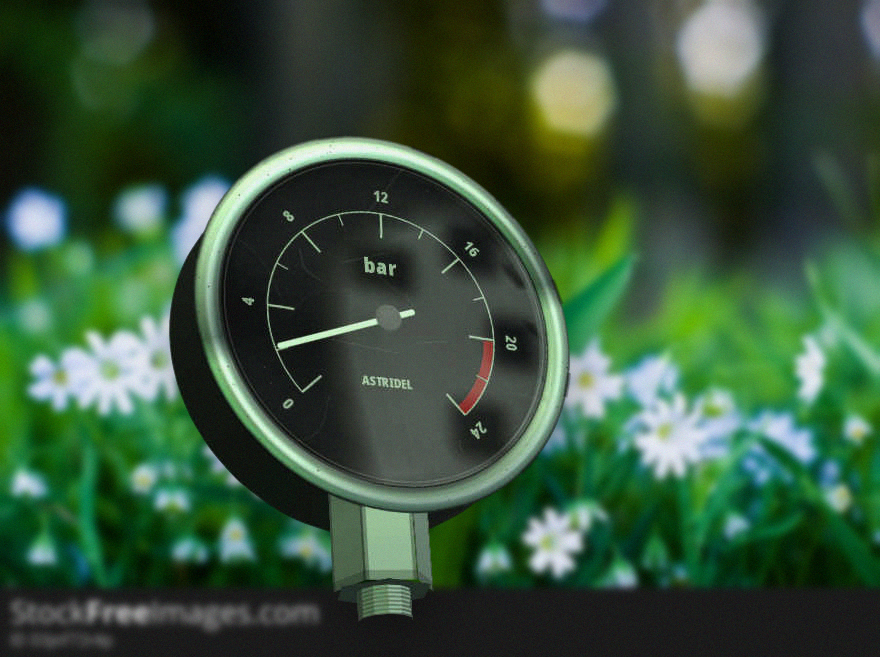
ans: 2,bar
